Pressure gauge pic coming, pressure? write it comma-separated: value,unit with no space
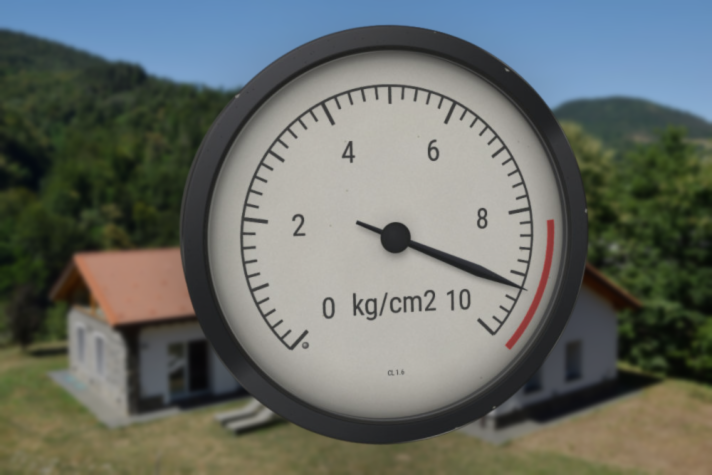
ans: 9.2,kg/cm²
